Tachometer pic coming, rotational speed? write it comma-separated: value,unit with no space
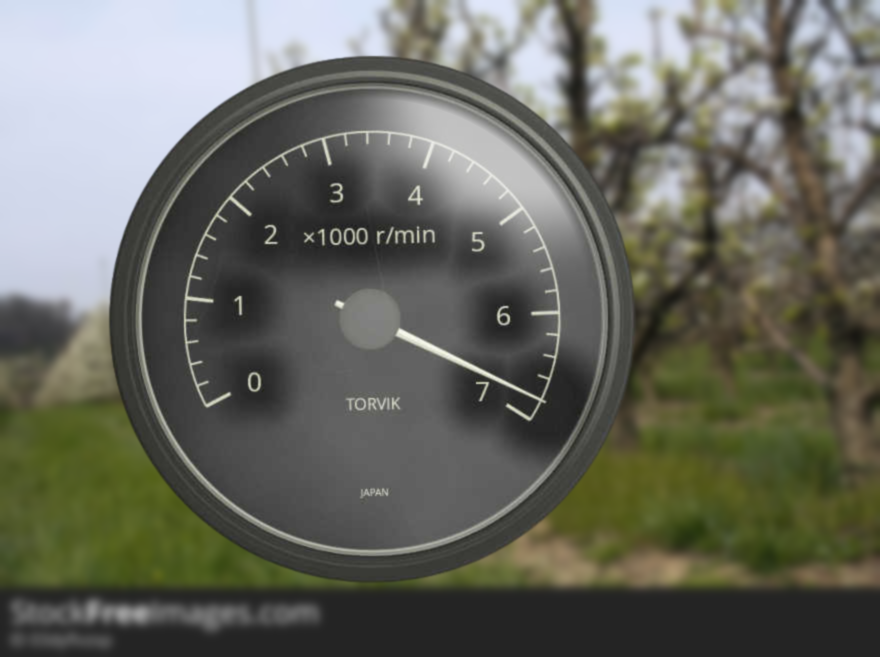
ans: 6800,rpm
